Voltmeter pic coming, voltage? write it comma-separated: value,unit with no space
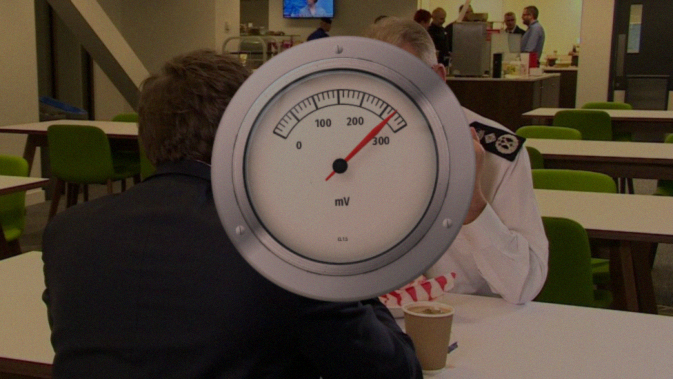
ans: 270,mV
